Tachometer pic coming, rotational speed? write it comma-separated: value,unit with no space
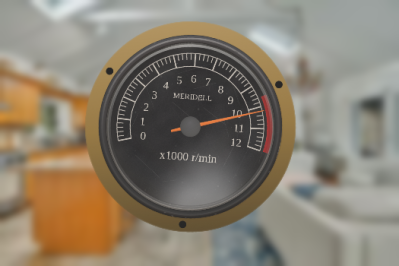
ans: 10200,rpm
